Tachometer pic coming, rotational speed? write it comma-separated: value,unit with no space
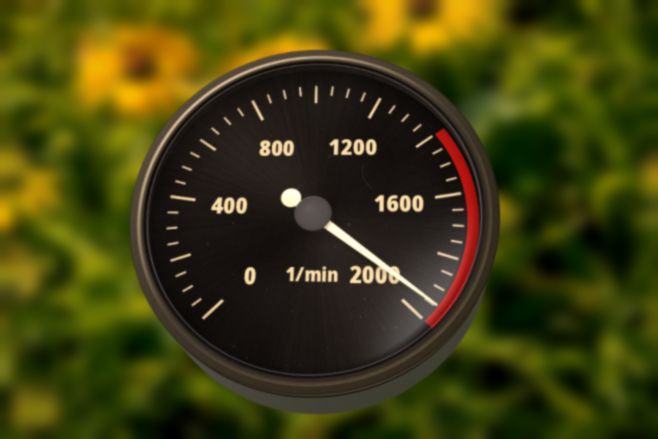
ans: 1950,rpm
